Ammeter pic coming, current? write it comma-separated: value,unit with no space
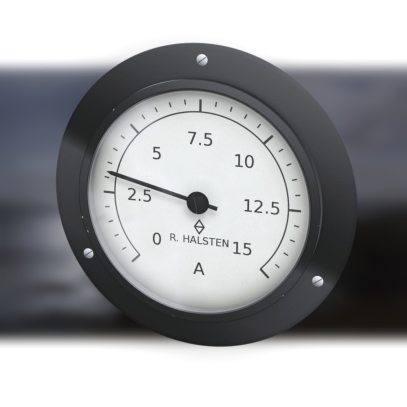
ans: 3.25,A
